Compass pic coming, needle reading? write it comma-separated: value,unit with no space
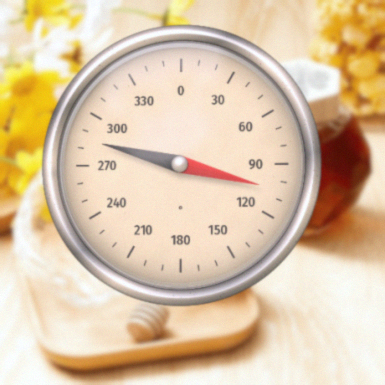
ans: 105,°
